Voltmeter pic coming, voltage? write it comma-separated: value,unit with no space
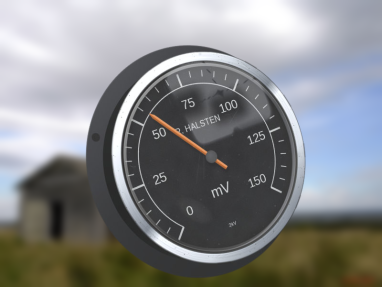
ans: 55,mV
